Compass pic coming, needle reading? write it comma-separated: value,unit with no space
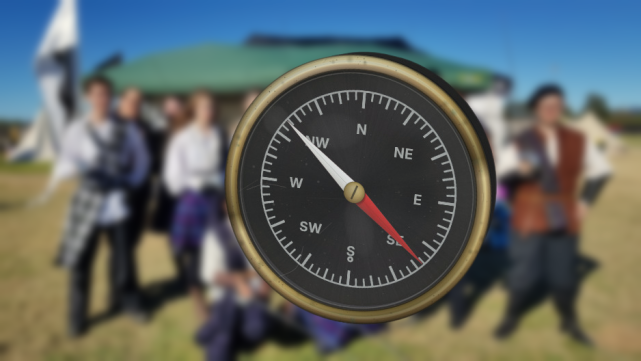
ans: 130,°
